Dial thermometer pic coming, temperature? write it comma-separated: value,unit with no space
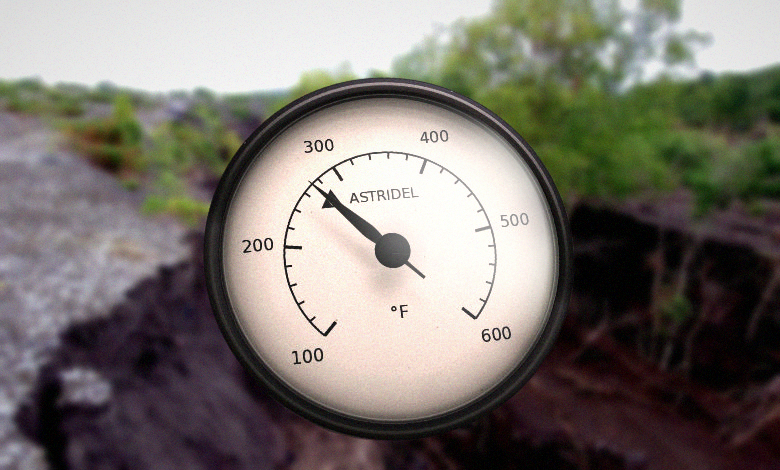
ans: 270,°F
